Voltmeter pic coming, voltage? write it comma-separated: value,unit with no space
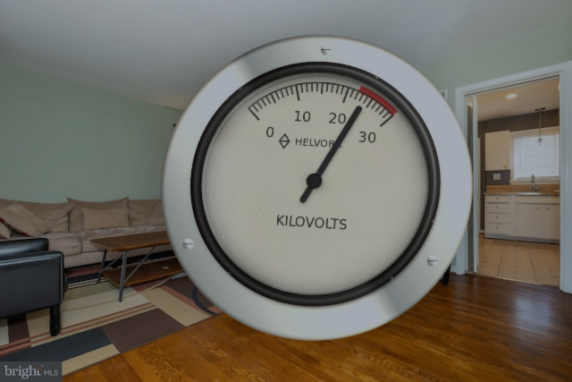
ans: 24,kV
